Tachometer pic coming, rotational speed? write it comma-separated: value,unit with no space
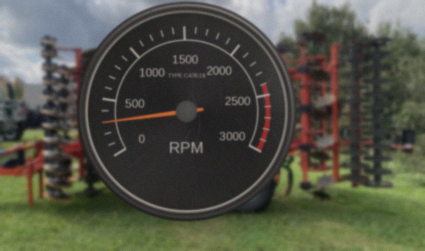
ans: 300,rpm
